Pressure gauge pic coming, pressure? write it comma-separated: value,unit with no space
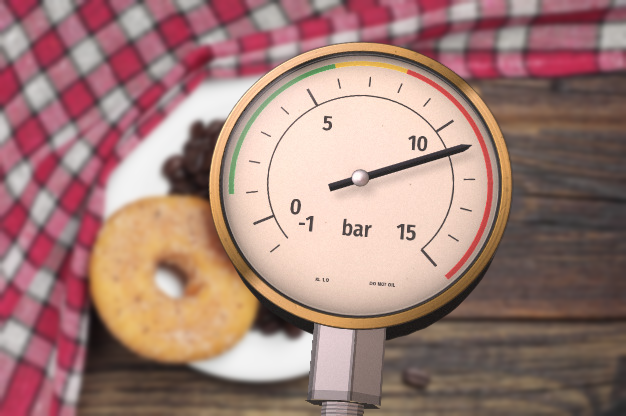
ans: 11,bar
